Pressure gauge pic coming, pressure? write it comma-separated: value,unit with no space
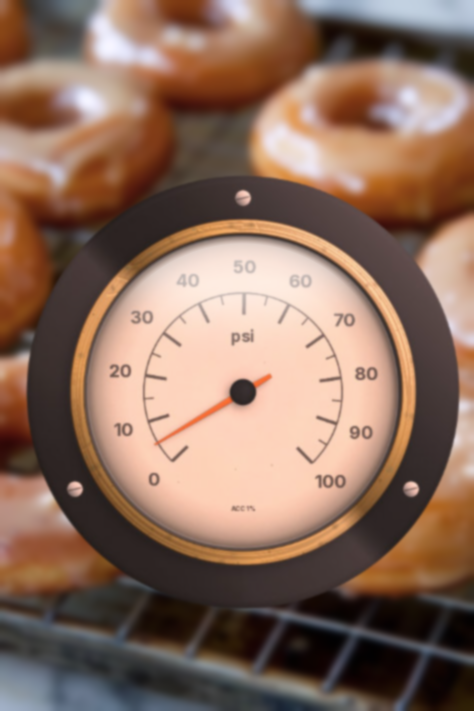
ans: 5,psi
